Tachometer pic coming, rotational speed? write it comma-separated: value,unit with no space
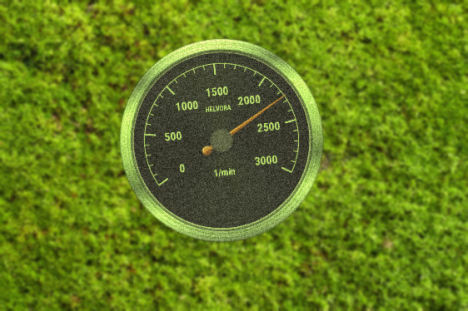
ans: 2250,rpm
